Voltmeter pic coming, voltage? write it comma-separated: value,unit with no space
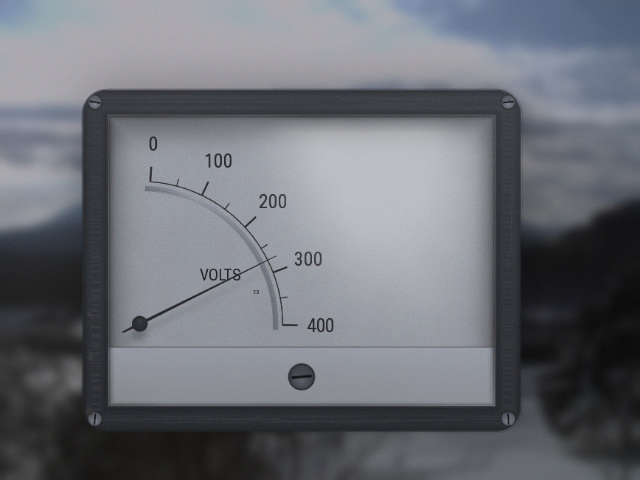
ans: 275,V
